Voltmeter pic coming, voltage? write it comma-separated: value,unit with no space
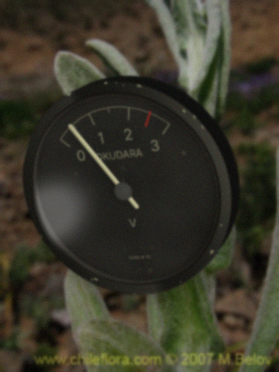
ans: 0.5,V
